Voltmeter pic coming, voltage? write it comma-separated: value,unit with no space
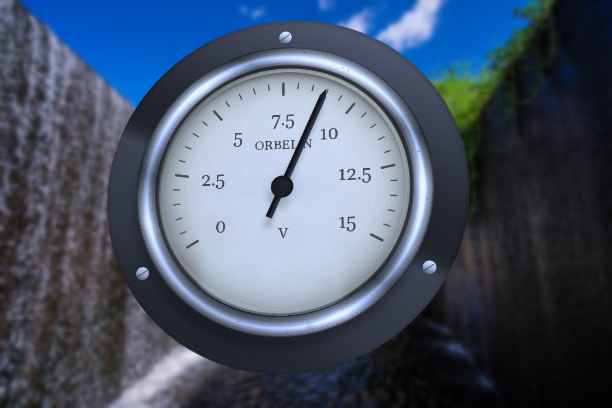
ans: 9,V
